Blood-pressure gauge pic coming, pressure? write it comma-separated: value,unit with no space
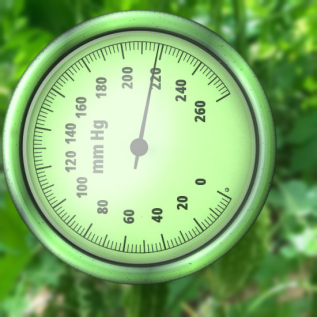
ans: 218,mmHg
